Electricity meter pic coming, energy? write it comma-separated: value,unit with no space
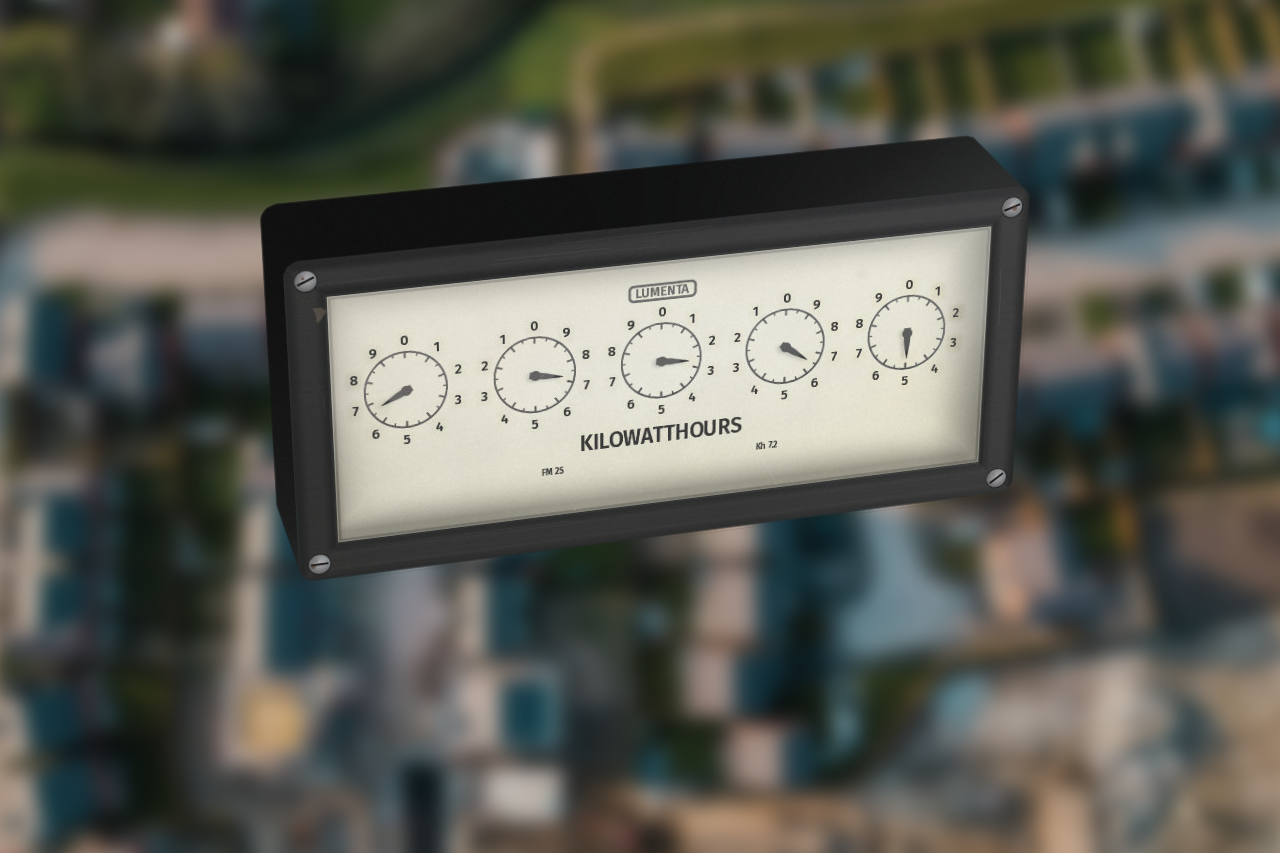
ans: 67265,kWh
